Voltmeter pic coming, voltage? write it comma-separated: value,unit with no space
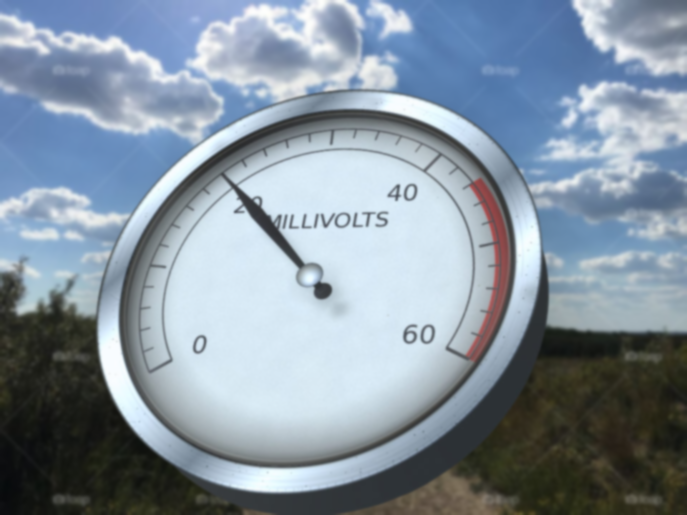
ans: 20,mV
